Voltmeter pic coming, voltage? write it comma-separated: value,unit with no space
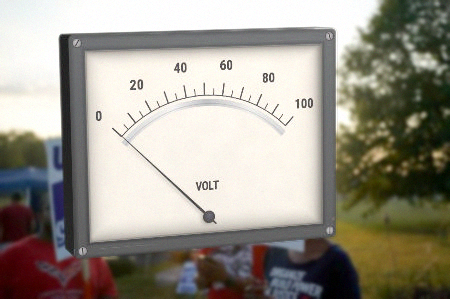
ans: 0,V
